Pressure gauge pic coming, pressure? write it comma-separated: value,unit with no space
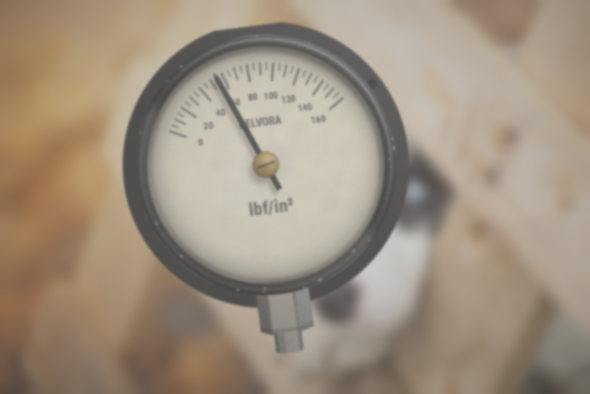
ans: 55,psi
